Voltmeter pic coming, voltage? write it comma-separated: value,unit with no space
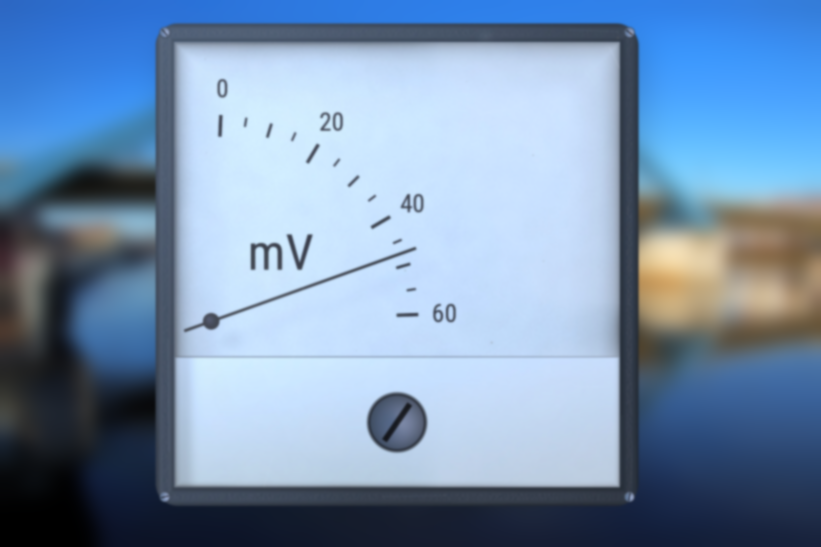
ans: 47.5,mV
